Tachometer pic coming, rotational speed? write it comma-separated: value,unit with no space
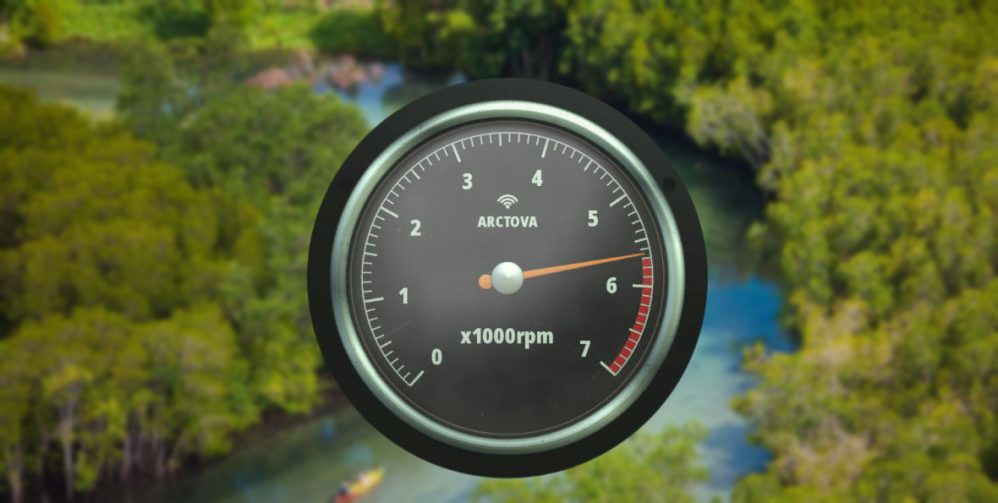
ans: 5650,rpm
